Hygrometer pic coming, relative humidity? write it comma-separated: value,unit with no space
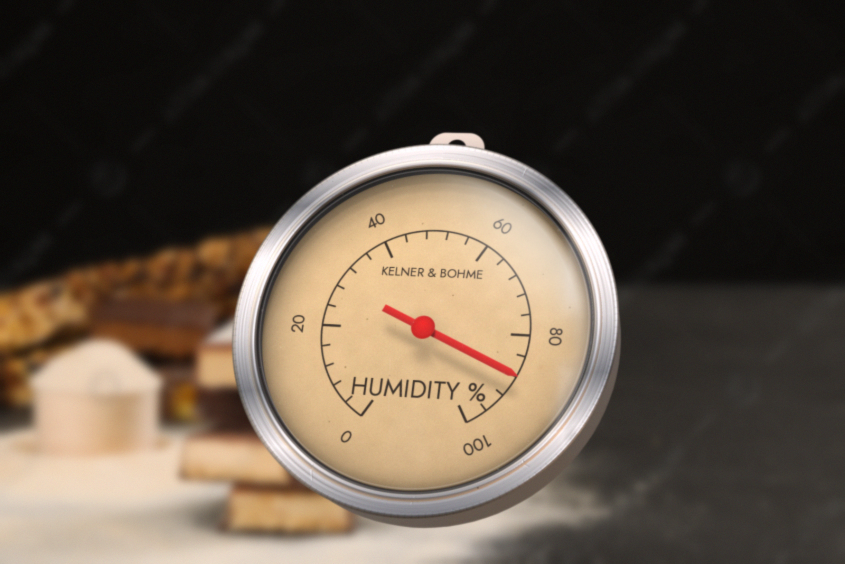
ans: 88,%
